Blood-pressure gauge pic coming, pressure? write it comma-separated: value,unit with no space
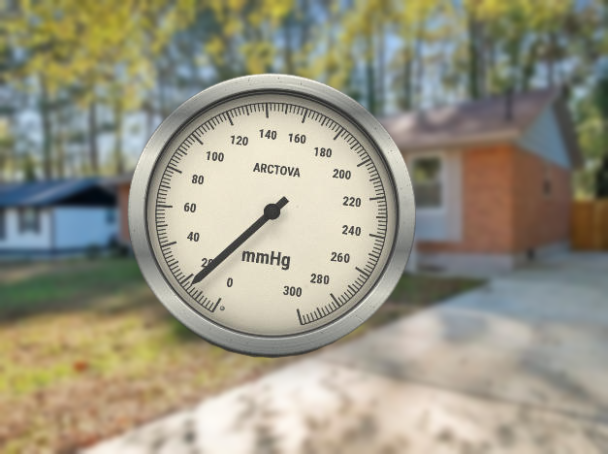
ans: 16,mmHg
